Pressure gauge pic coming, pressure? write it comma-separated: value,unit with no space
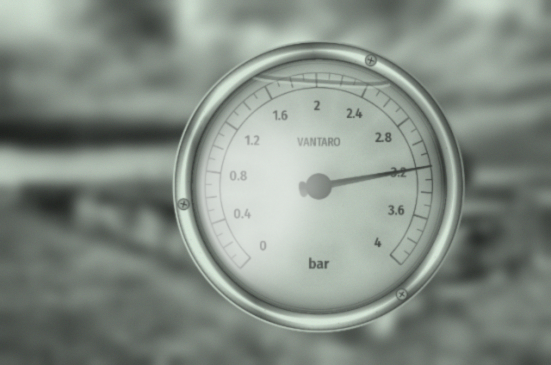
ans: 3.2,bar
